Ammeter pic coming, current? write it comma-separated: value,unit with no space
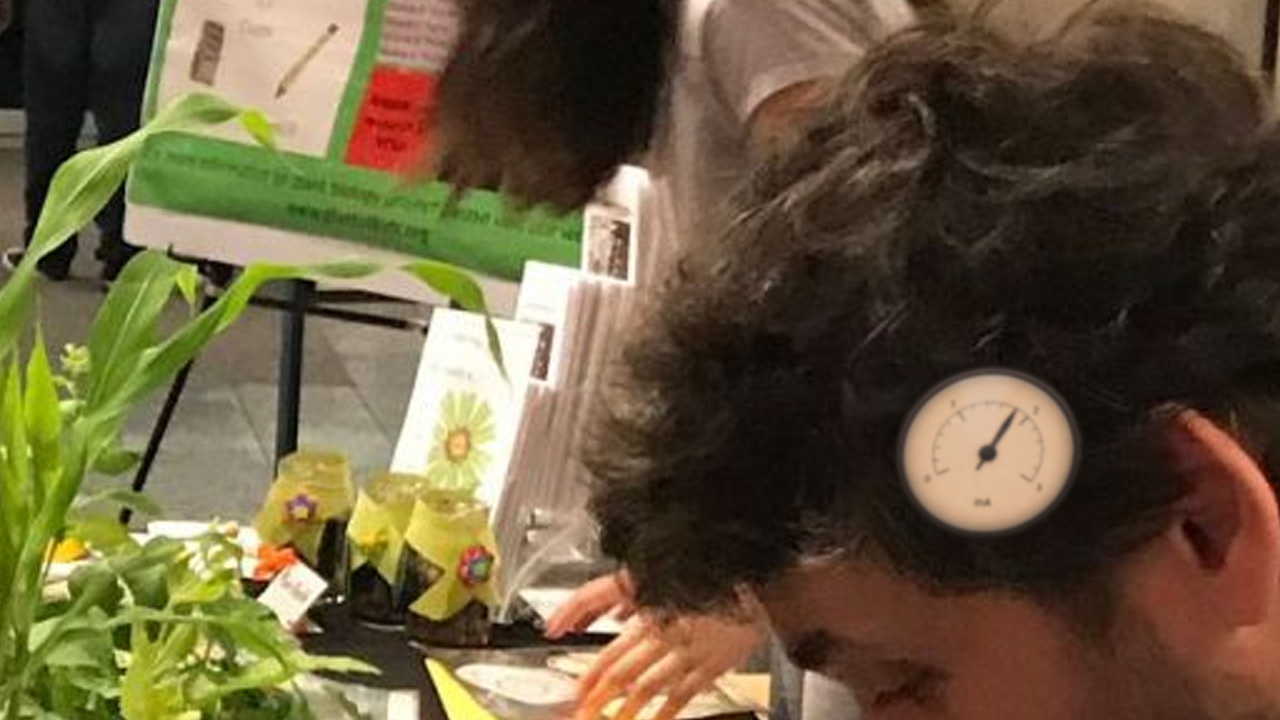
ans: 1.8,mA
